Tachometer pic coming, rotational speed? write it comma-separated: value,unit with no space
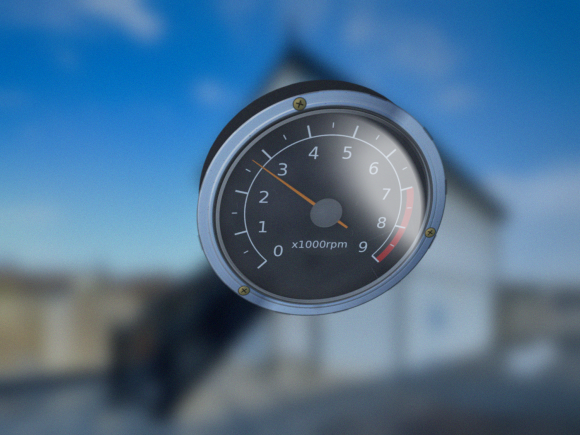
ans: 2750,rpm
